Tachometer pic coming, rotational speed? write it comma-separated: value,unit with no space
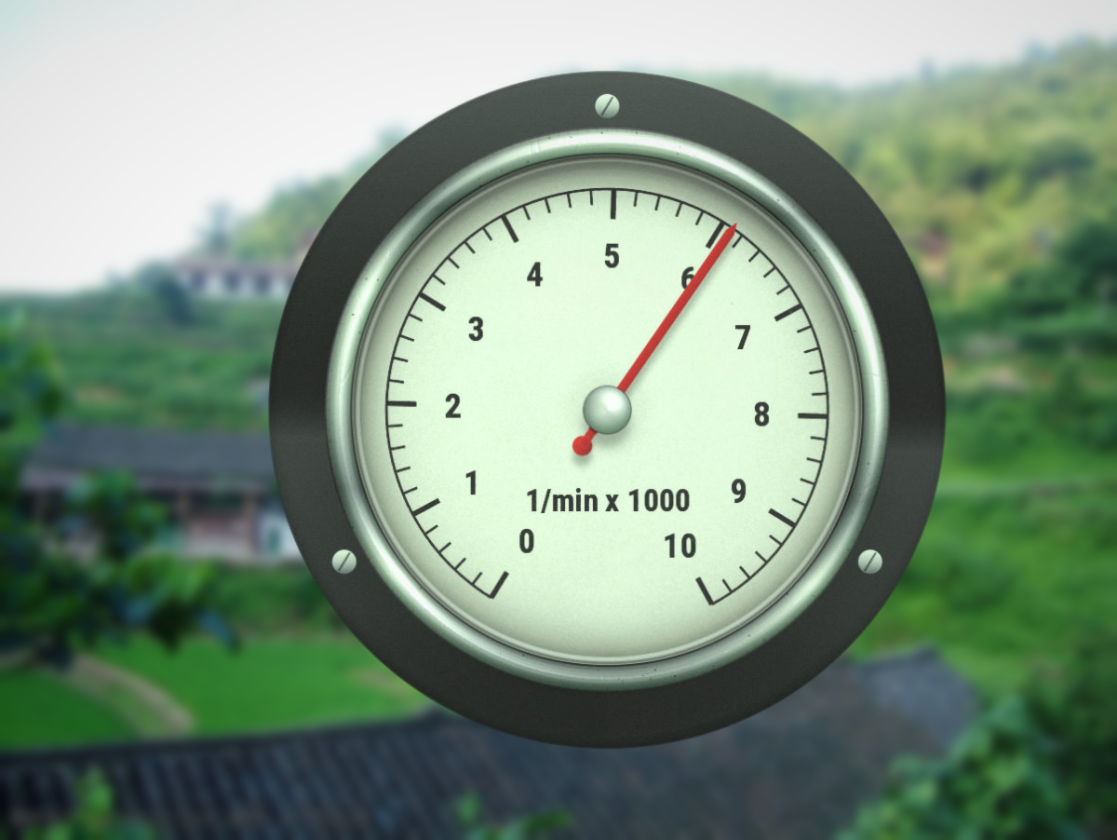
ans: 6100,rpm
